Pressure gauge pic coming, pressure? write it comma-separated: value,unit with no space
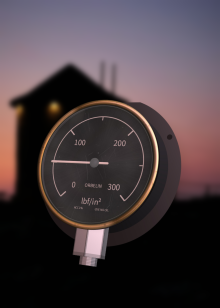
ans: 50,psi
